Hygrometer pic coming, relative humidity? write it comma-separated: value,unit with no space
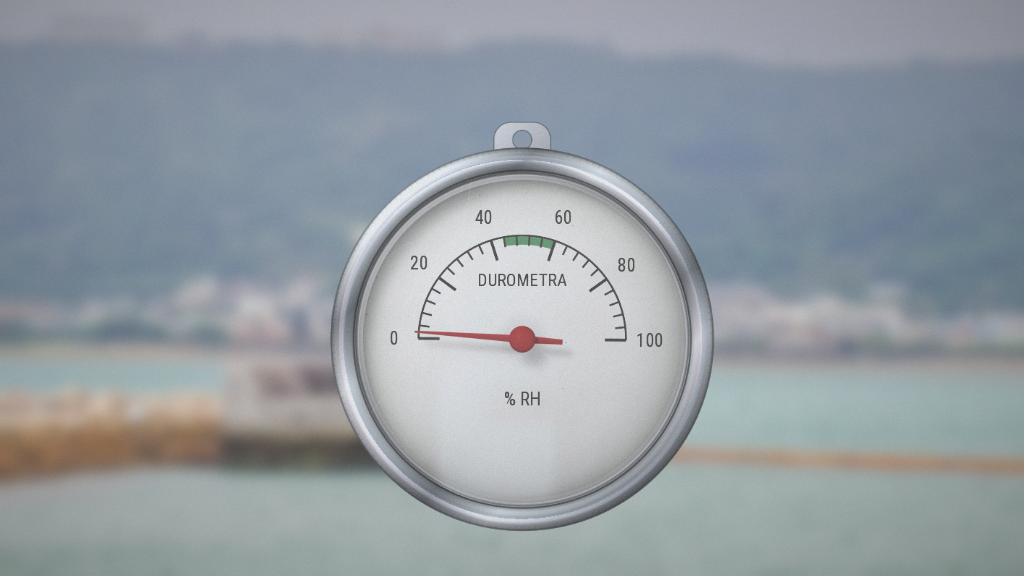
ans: 2,%
